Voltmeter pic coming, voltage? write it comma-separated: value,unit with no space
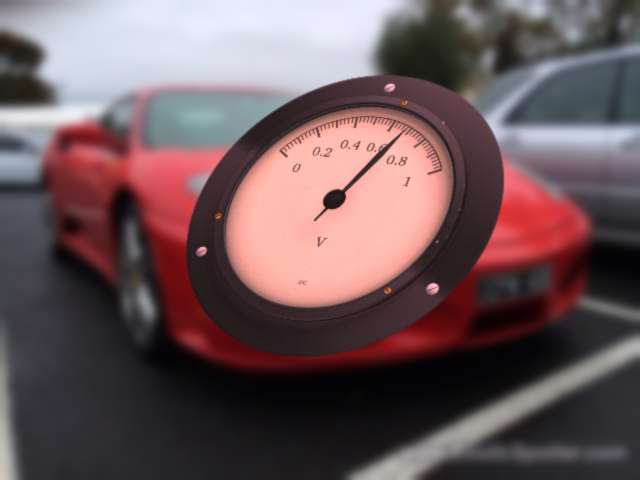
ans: 0.7,V
